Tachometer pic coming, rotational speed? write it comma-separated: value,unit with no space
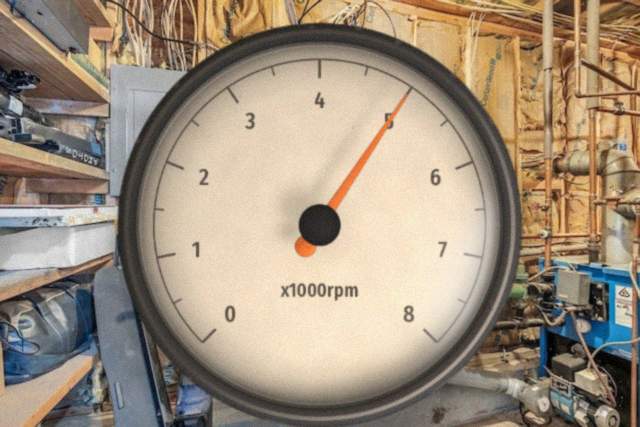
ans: 5000,rpm
